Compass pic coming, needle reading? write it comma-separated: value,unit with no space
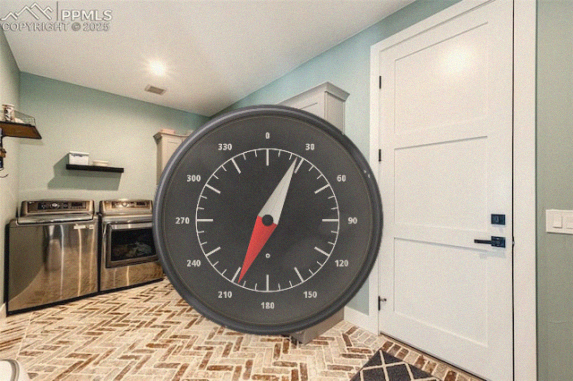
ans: 205,°
